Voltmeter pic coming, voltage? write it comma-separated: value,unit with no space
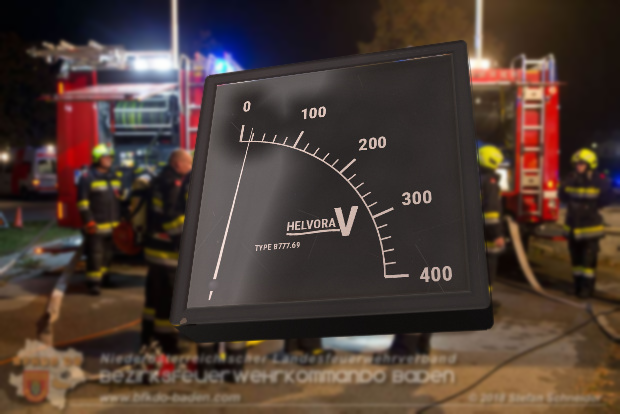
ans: 20,V
